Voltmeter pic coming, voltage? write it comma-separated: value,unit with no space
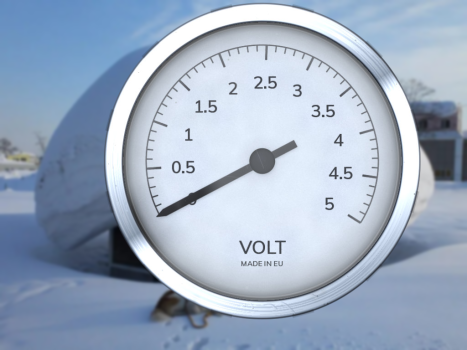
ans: 0,V
